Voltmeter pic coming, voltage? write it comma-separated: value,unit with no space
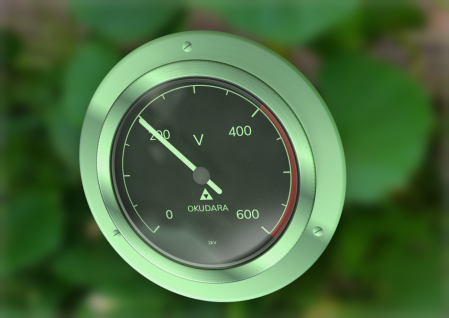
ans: 200,V
